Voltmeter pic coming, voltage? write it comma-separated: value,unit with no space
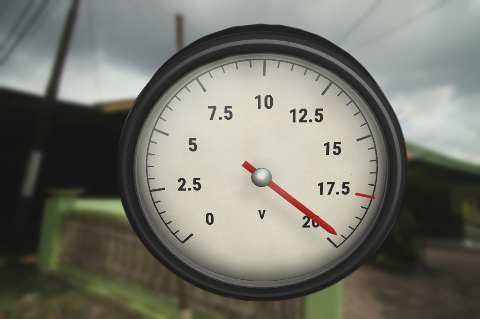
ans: 19.5,V
